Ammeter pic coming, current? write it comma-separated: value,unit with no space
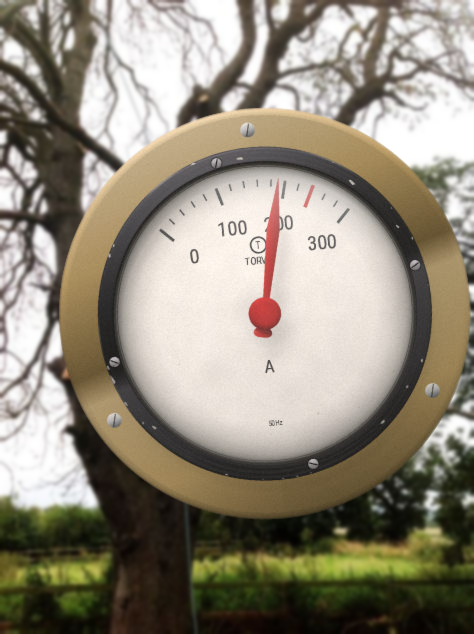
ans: 190,A
